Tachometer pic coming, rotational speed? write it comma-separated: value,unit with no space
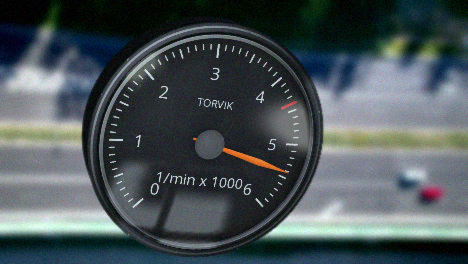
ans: 5400,rpm
